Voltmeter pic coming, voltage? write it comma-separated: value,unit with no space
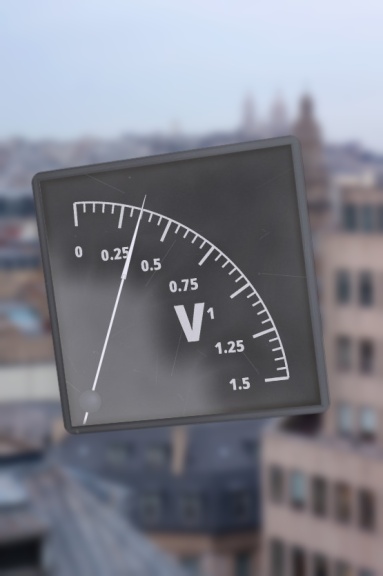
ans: 0.35,V
